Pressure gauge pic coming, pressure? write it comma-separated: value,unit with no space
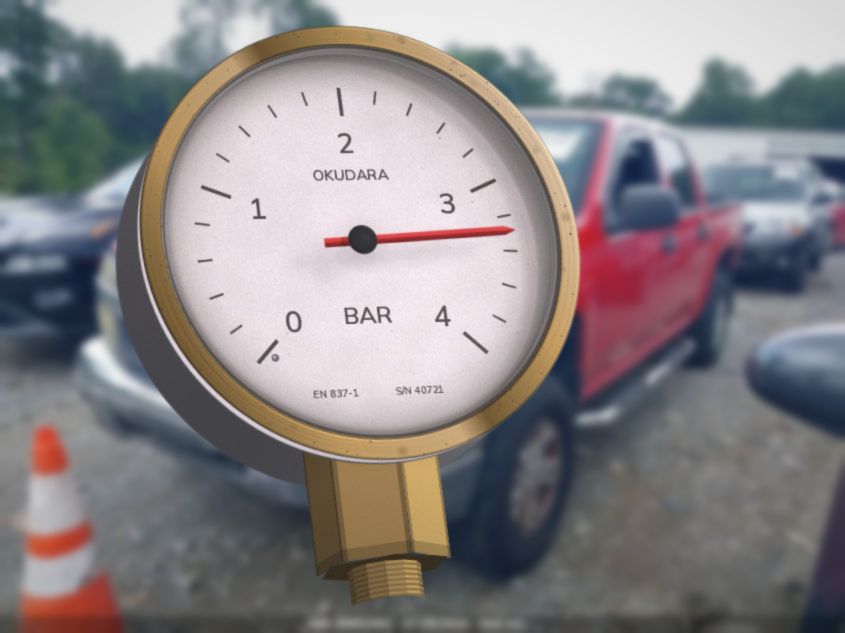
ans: 3.3,bar
